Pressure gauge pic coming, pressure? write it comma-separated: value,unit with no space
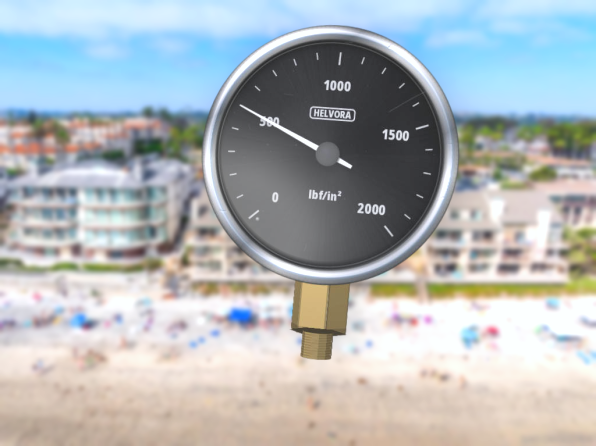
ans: 500,psi
